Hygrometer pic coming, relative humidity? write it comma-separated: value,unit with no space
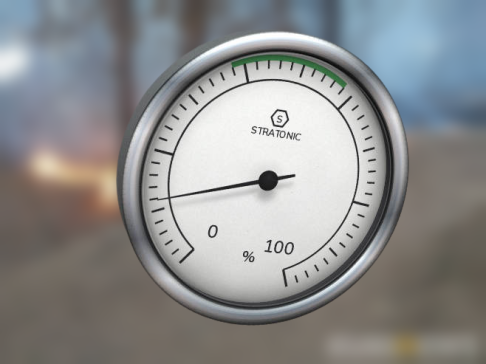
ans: 12,%
